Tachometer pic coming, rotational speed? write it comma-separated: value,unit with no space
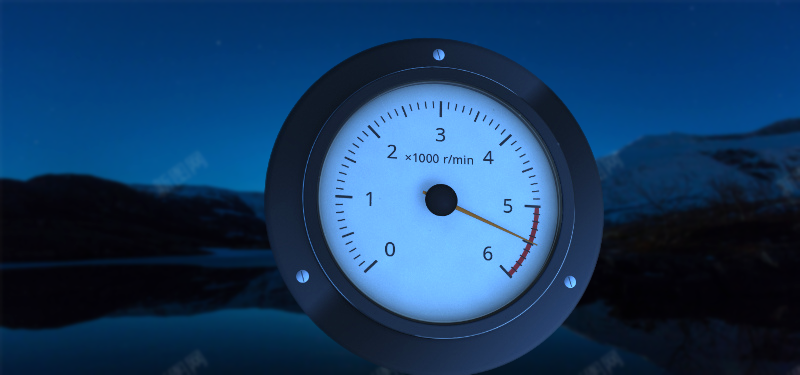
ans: 5500,rpm
